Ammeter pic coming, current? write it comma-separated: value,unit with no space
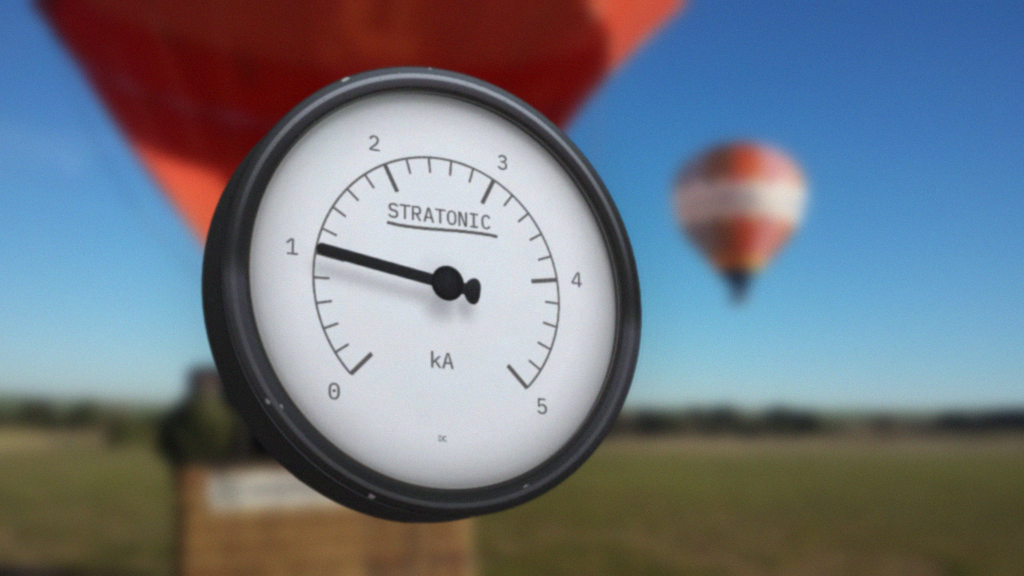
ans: 1,kA
